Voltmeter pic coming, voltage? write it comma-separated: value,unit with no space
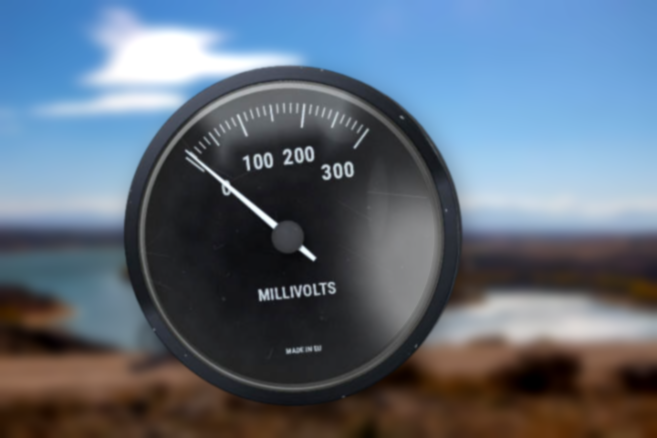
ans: 10,mV
